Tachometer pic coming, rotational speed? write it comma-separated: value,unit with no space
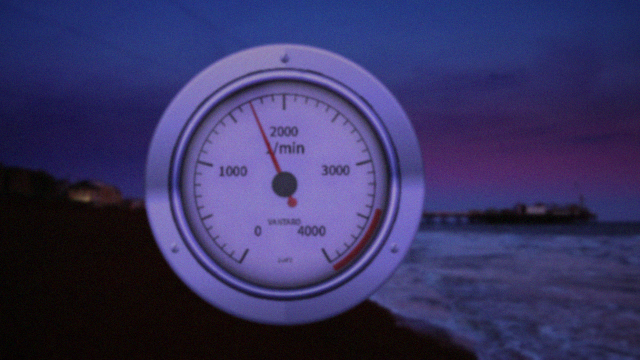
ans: 1700,rpm
